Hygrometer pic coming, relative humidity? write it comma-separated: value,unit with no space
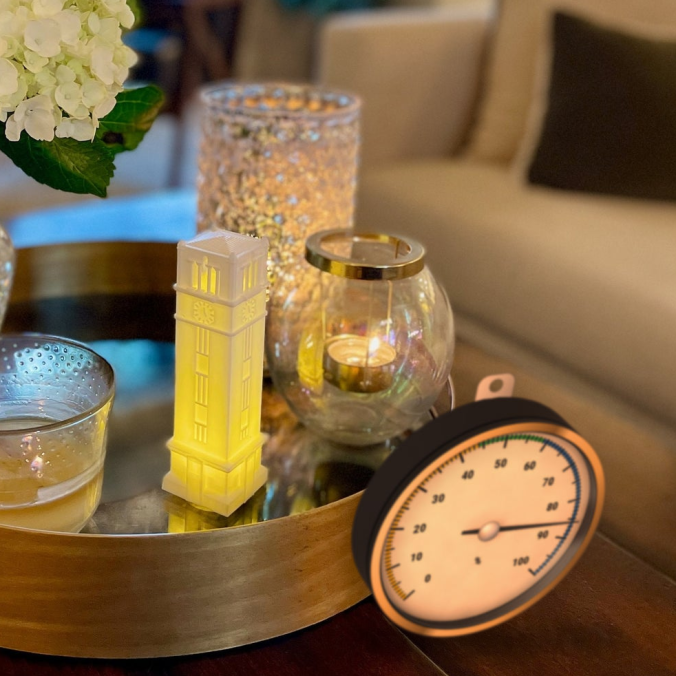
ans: 85,%
